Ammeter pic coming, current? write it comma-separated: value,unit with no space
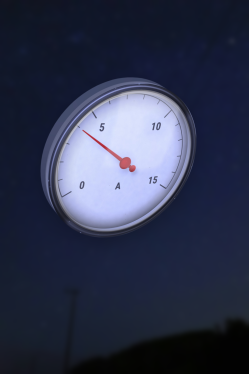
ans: 4,A
